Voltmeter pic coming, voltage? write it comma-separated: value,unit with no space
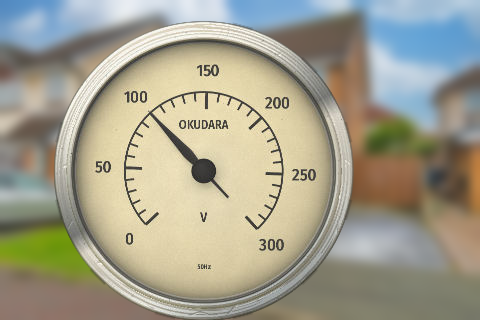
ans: 100,V
